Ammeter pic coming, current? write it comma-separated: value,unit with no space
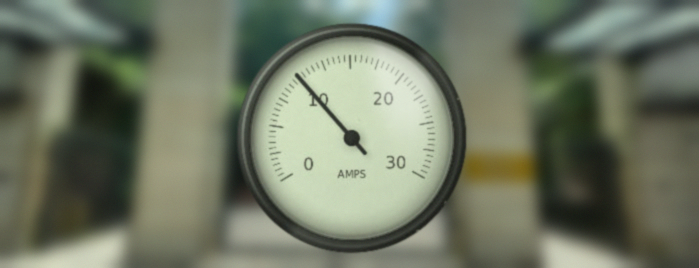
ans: 10,A
